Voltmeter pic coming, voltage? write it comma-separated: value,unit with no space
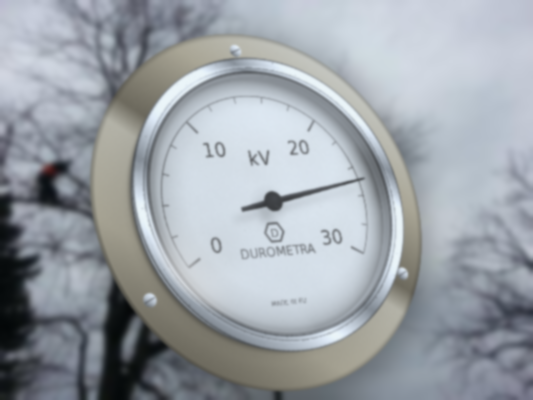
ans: 25,kV
